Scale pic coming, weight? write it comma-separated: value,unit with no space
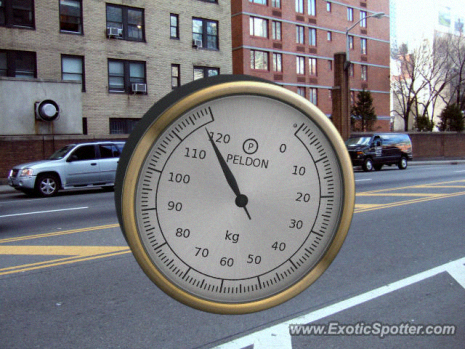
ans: 117,kg
